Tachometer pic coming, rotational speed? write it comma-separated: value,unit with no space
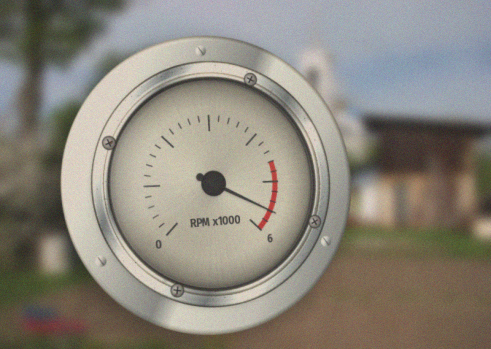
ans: 5600,rpm
